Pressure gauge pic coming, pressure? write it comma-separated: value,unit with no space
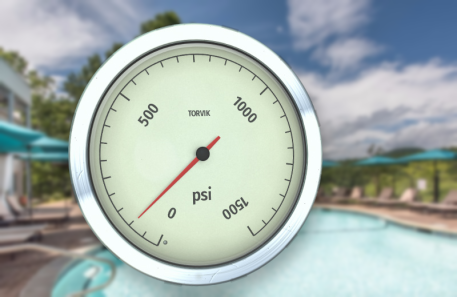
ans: 100,psi
